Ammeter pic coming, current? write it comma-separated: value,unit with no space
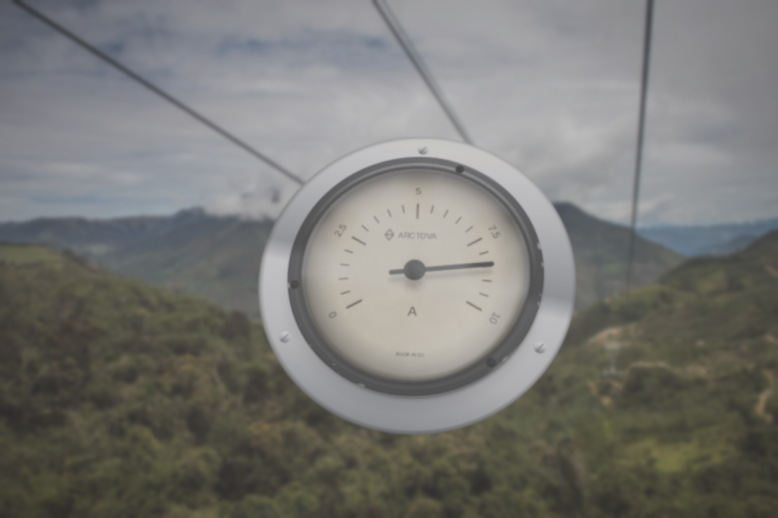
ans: 8.5,A
